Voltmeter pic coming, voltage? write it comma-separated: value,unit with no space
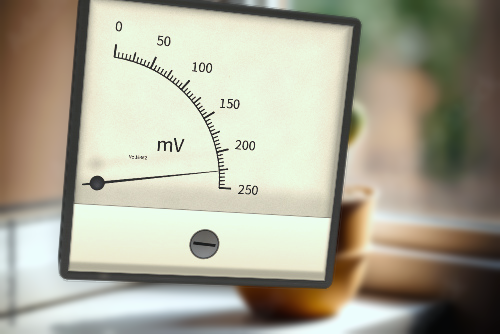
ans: 225,mV
